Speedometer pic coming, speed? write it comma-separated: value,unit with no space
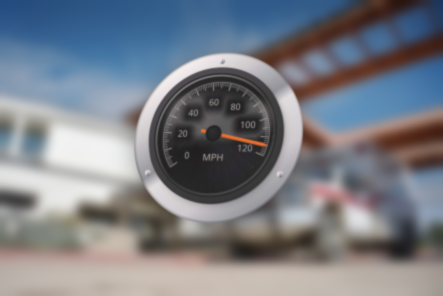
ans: 115,mph
